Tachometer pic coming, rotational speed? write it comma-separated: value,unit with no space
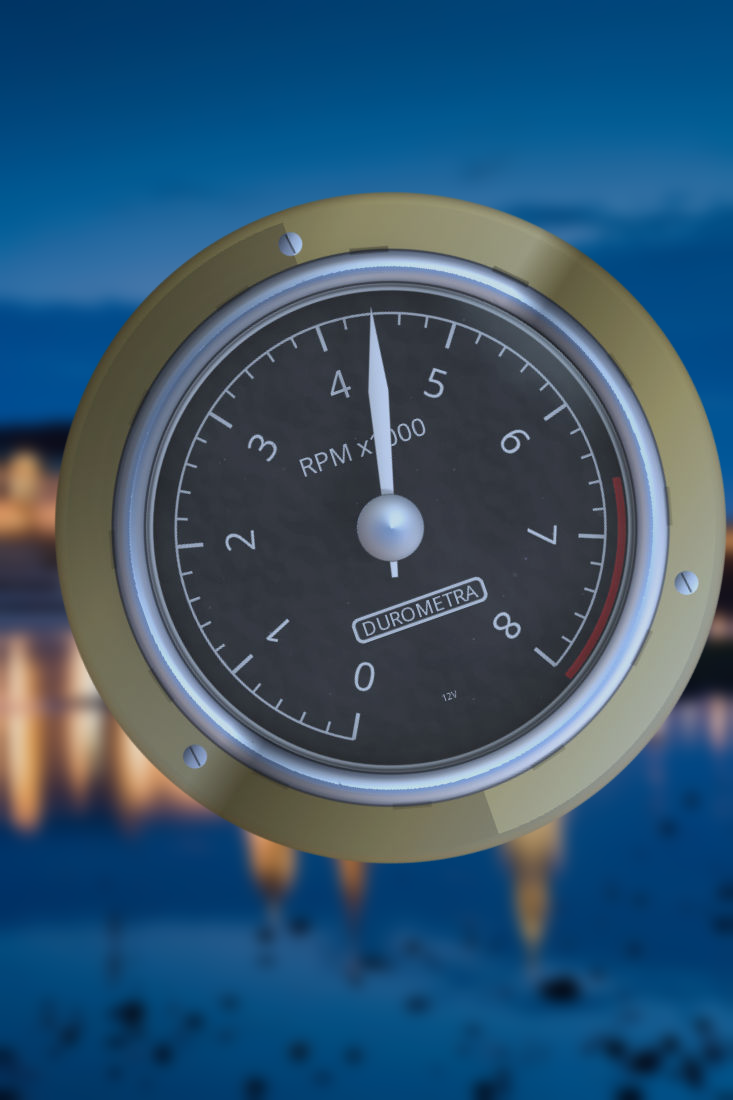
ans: 4400,rpm
